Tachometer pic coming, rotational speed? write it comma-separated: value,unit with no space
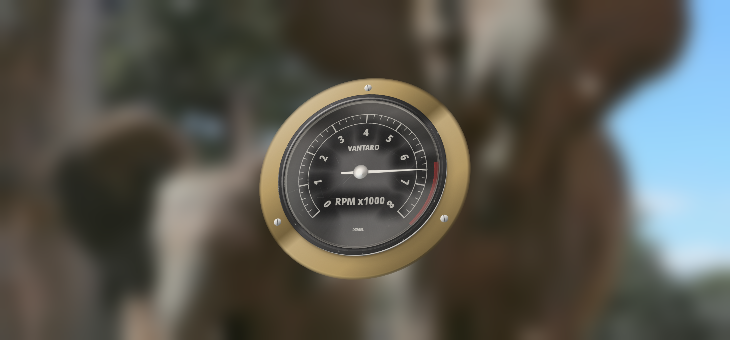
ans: 6600,rpm
